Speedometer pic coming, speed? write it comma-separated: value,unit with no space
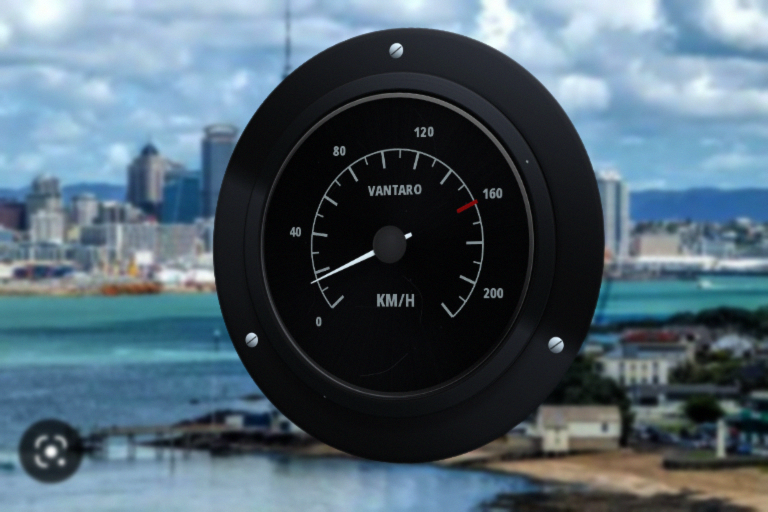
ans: 15,km/h
